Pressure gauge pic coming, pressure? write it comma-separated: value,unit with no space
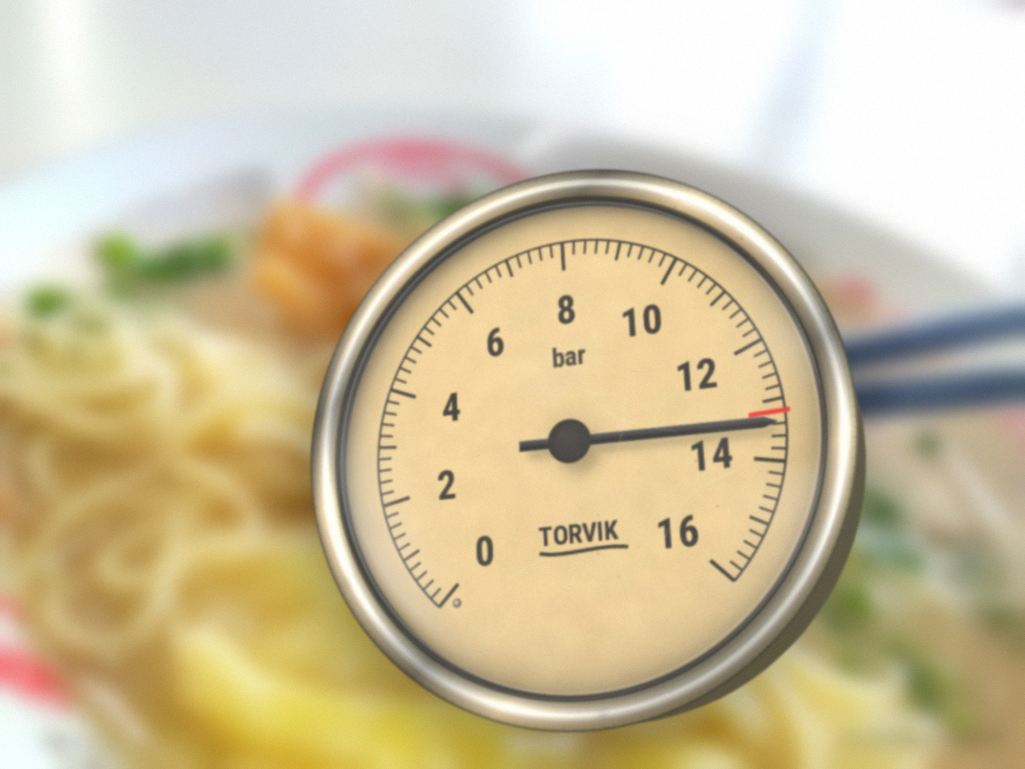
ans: 13.4,bar
